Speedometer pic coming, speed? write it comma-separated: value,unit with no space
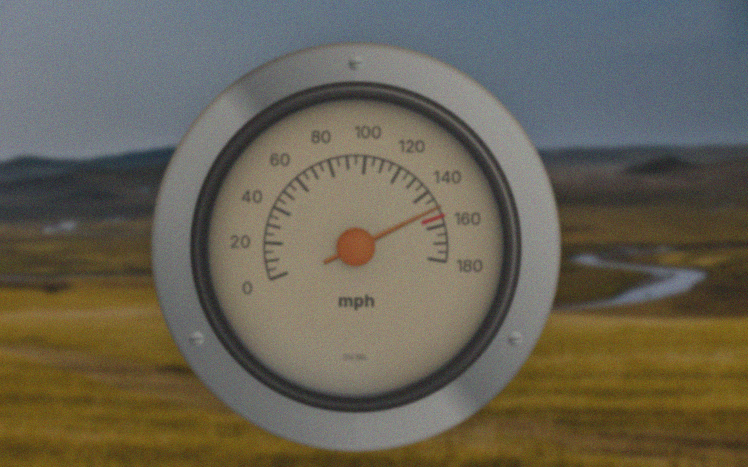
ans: 150,mph
